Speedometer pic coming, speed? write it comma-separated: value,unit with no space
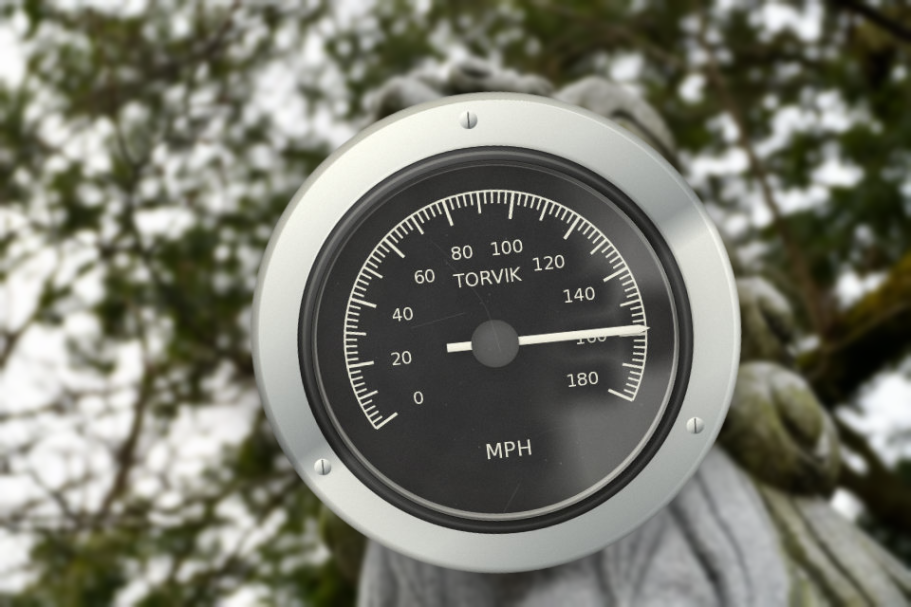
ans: 158,mph
